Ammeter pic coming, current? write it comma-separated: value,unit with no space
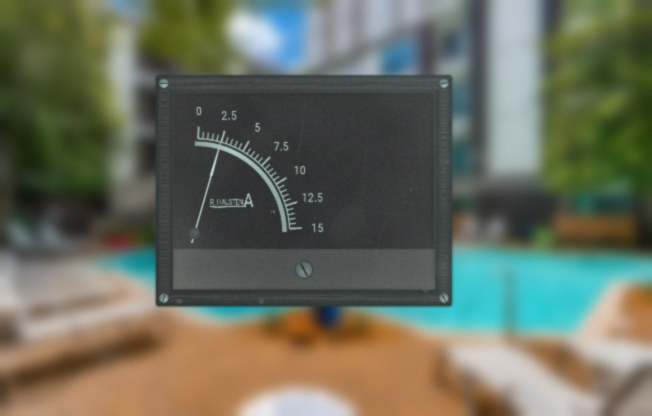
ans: 2.5,A
